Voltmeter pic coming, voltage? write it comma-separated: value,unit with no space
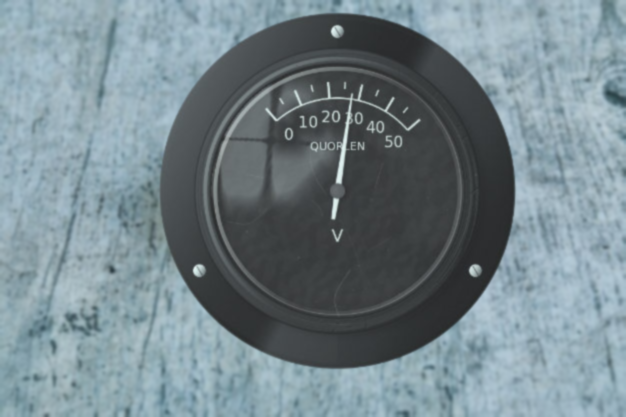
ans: 27.5,V
